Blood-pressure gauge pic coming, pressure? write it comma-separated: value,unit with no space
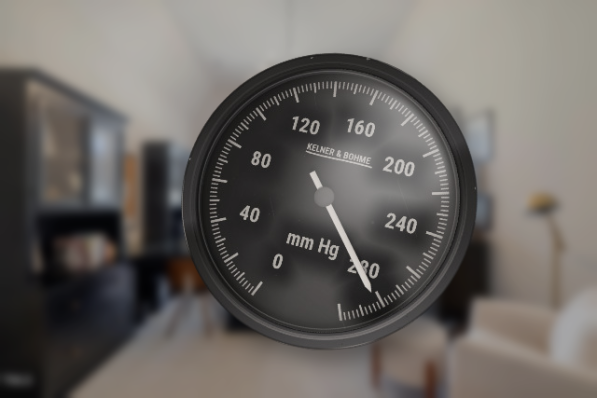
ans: 282,mmHg
